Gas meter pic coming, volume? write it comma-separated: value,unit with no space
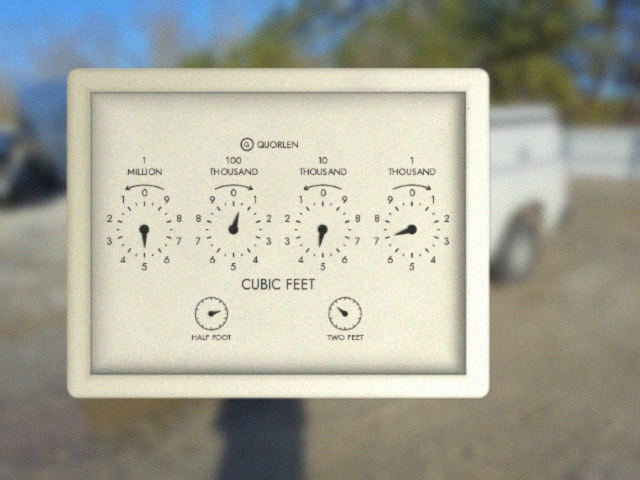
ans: 504700,ft³
